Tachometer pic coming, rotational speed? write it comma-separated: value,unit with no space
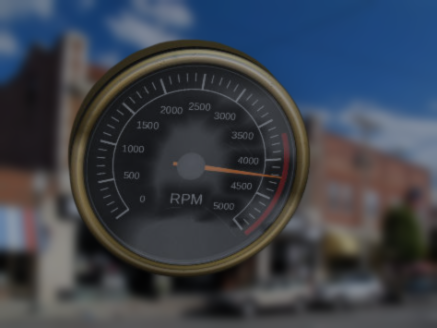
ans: 4200,rpm
